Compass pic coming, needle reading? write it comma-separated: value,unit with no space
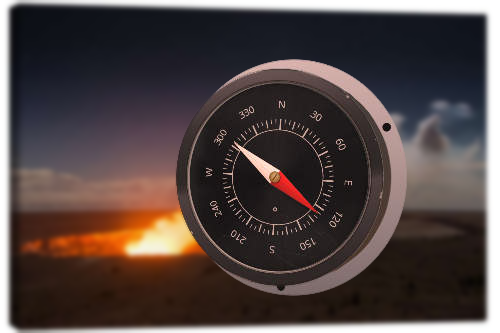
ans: 125,°
